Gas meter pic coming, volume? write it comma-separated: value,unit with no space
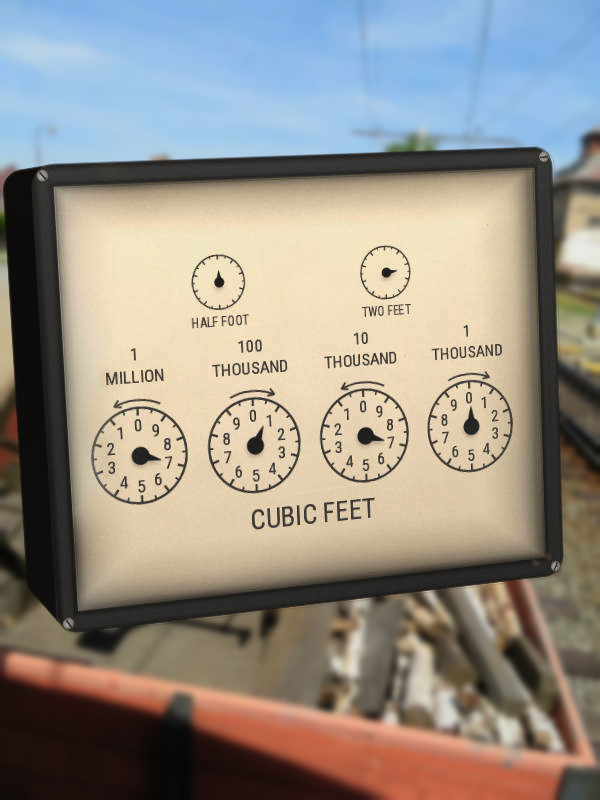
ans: 707000,ft³
